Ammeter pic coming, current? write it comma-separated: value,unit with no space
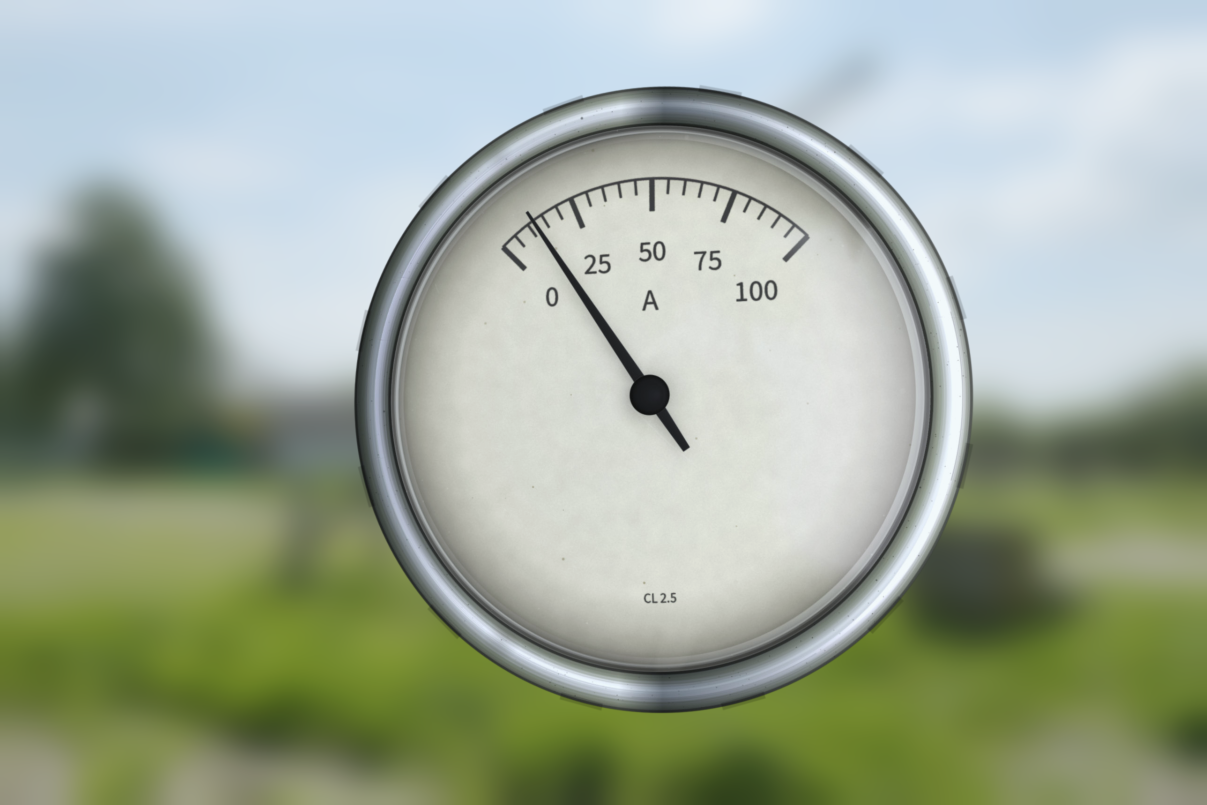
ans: 12.5,A
